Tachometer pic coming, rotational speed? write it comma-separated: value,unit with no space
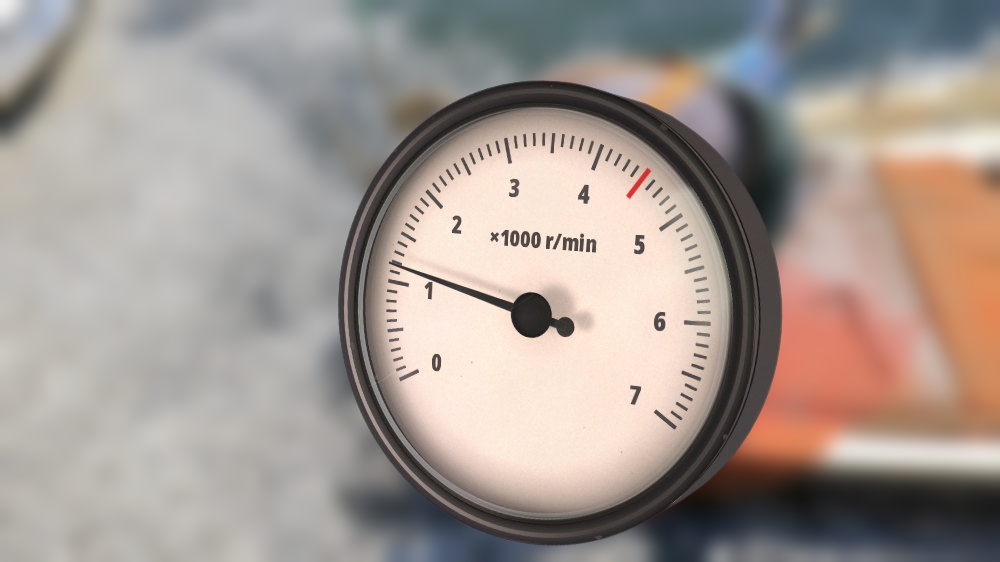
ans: 1200,rpm
